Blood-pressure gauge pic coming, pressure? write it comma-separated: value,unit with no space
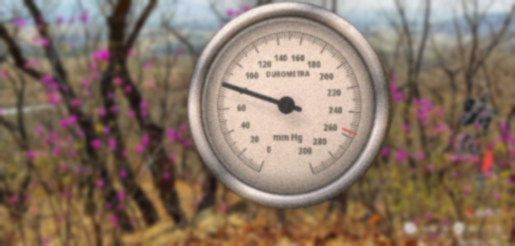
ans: 80,mmHg
